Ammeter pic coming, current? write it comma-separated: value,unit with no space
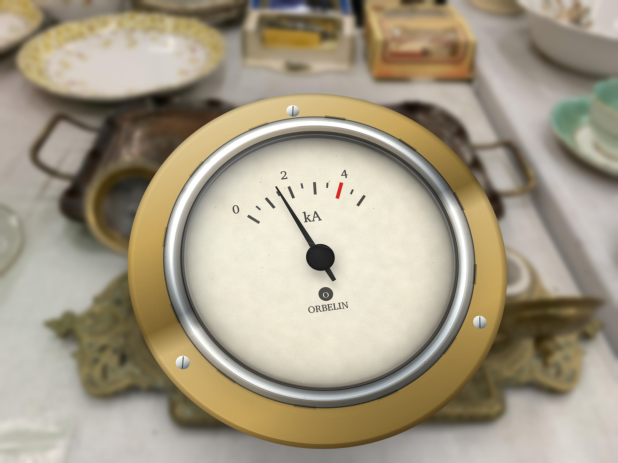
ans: 1.5,kA
